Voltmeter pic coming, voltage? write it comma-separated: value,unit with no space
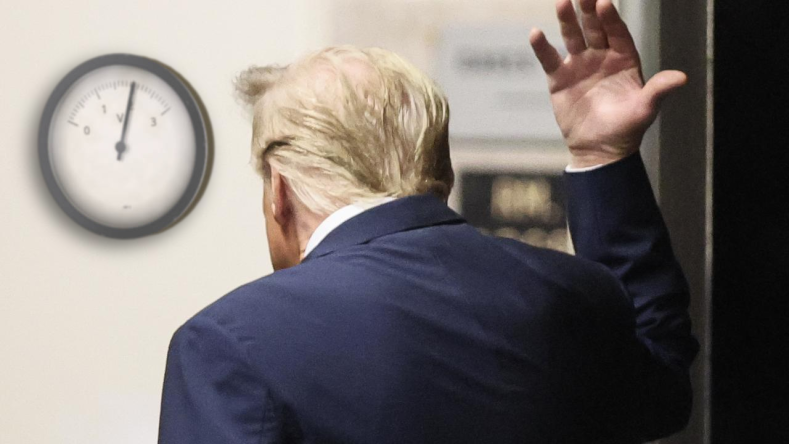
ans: 2,V
